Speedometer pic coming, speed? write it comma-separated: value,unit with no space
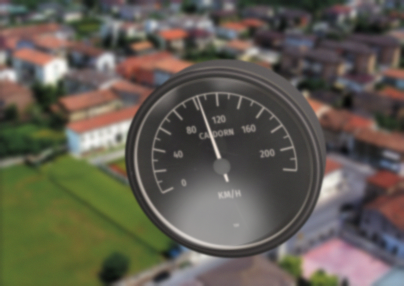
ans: 105,km/h
